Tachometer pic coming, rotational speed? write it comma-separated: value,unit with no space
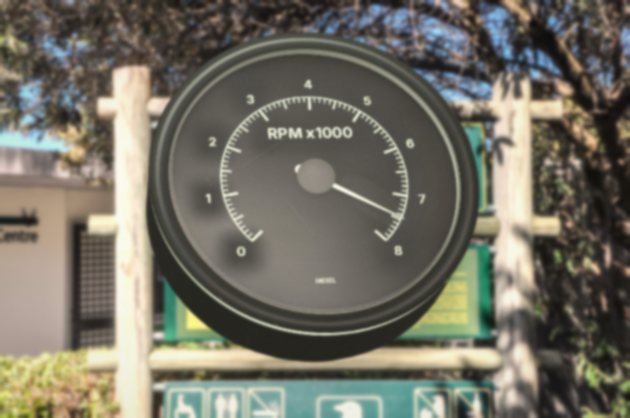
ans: 7500,rpm
